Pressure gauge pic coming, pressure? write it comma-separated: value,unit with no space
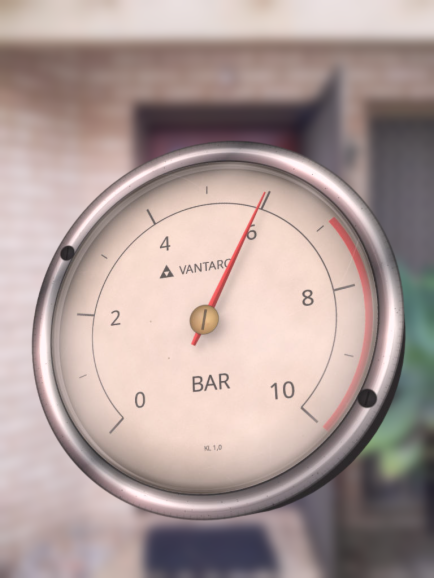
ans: 6,bar
